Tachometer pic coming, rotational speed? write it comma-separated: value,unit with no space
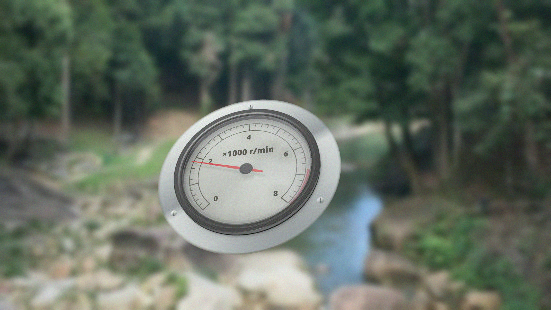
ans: 1800,rpm
